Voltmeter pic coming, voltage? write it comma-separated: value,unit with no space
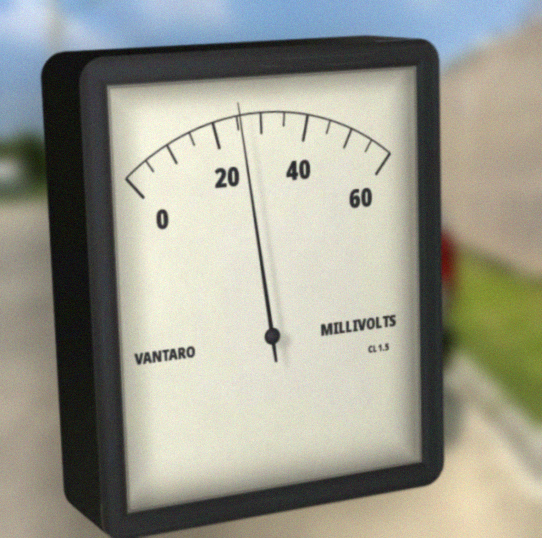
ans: 25,mV
